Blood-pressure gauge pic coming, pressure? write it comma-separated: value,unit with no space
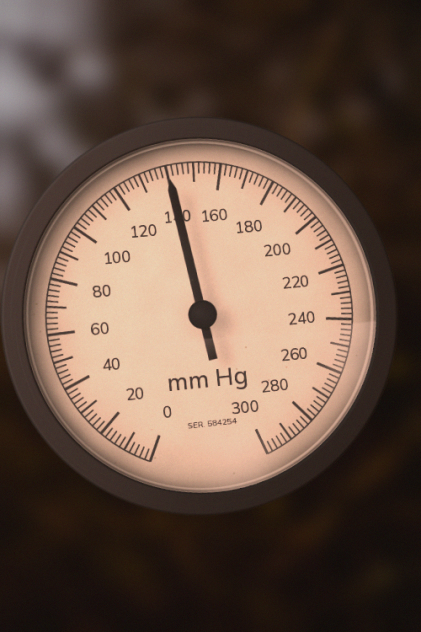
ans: 140,mmHg
